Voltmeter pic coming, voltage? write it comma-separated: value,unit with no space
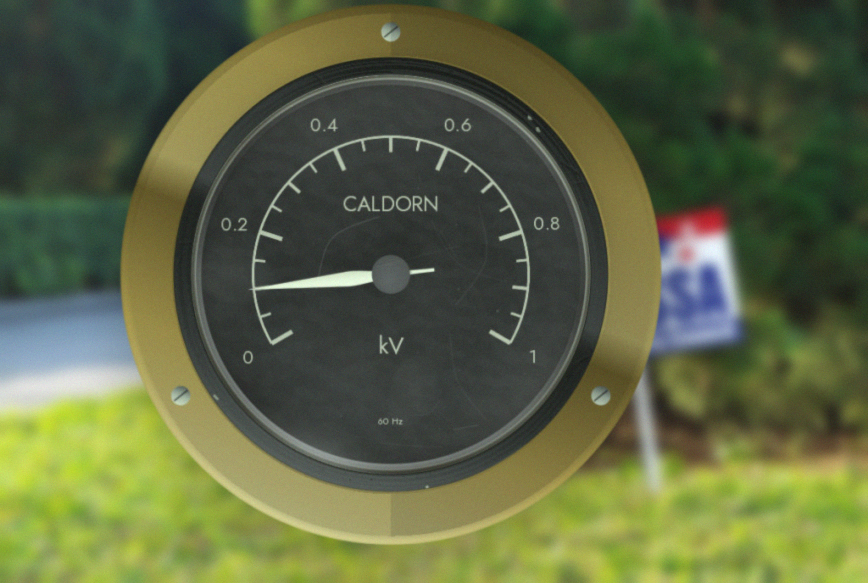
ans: 0.1,kV
